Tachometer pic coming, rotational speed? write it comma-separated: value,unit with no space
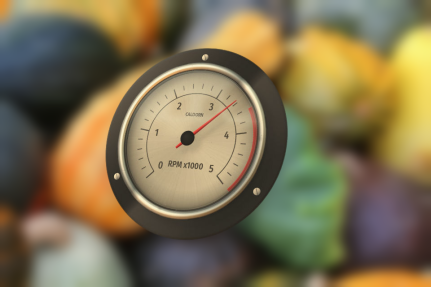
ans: 3400,rpm
